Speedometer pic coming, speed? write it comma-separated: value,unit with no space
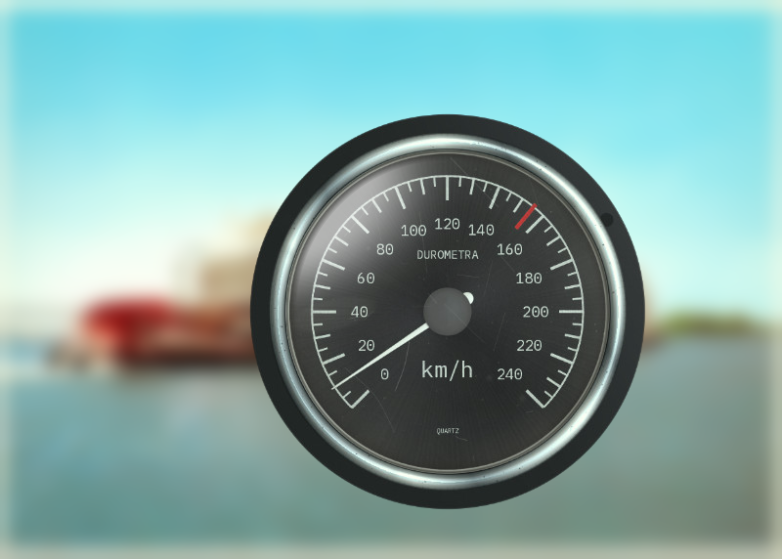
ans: 10,km/h
